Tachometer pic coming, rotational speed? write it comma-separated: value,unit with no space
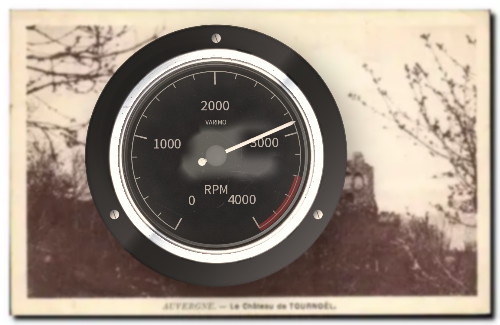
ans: 2900,rpm
